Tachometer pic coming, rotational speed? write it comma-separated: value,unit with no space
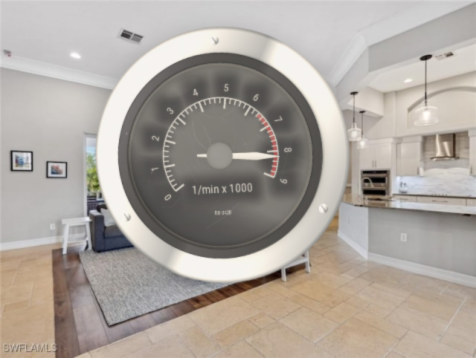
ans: 8200,rpm
